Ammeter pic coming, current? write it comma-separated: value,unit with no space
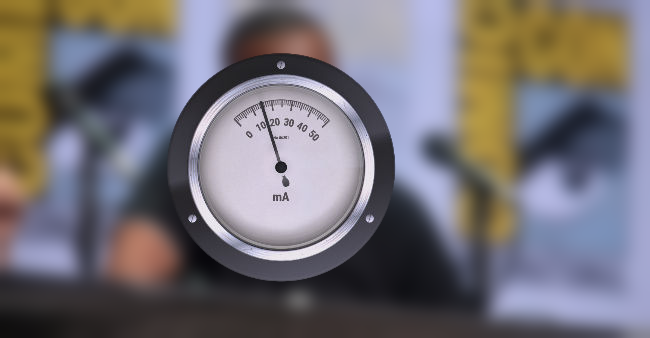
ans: 15,mA
